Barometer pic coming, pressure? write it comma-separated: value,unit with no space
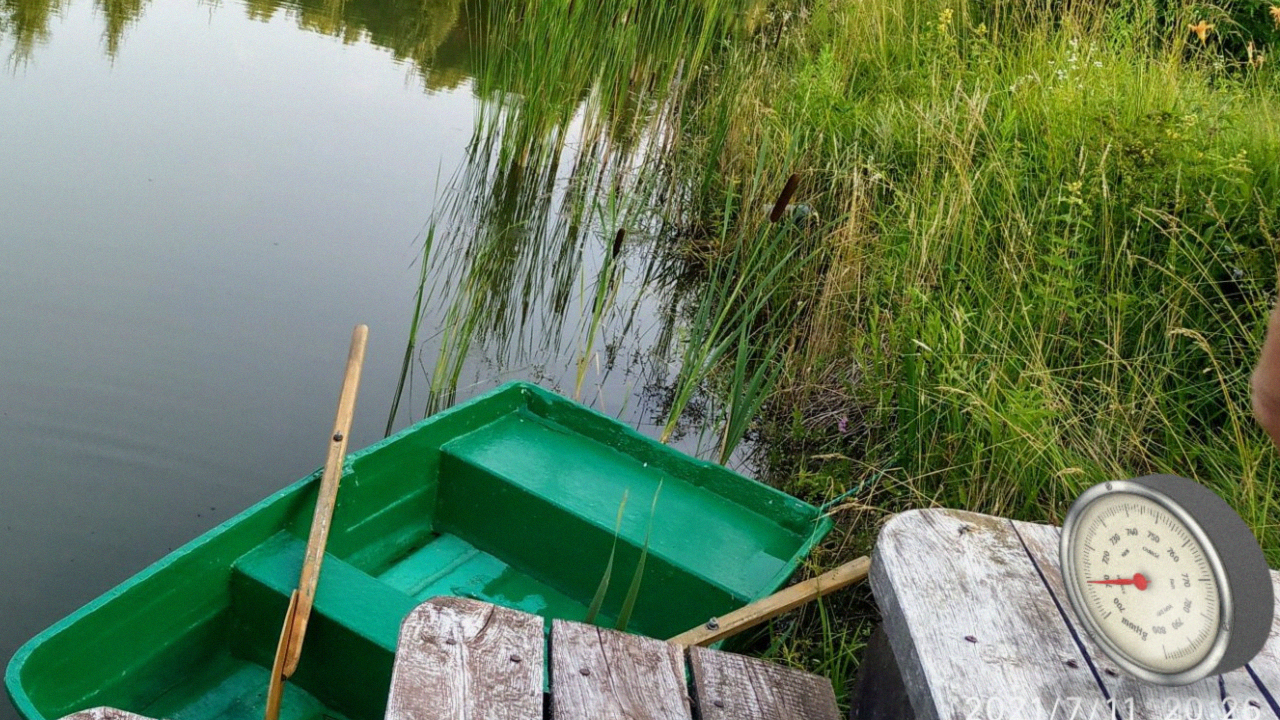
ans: 710,mmHg
